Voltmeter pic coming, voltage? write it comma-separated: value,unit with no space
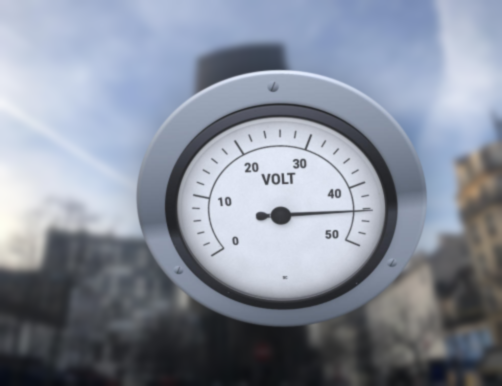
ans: 44,V
